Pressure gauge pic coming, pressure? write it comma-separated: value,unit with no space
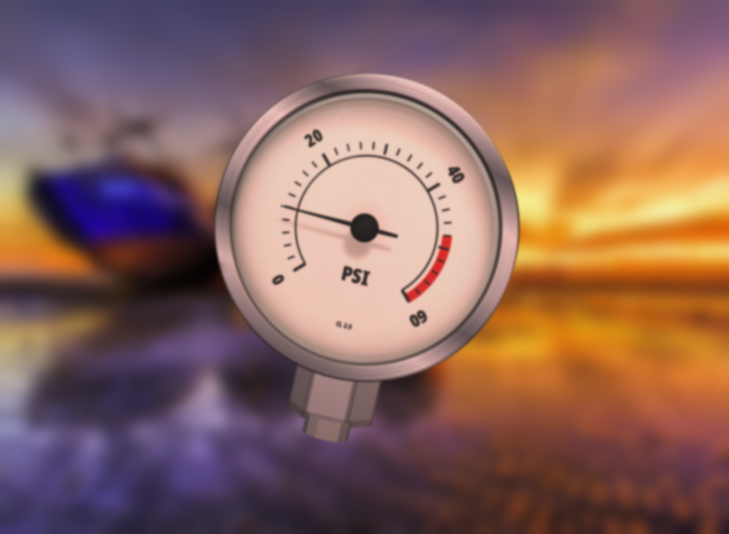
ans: 10,psi
